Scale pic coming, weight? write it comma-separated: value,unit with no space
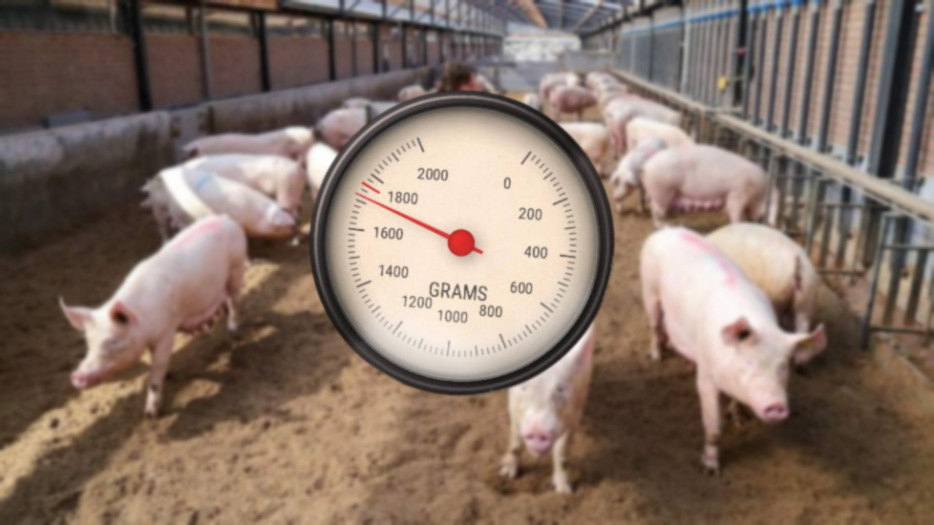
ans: 1720,g
